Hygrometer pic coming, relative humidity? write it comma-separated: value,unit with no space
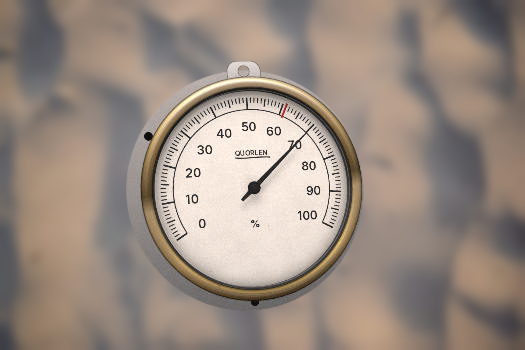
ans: 70,%
